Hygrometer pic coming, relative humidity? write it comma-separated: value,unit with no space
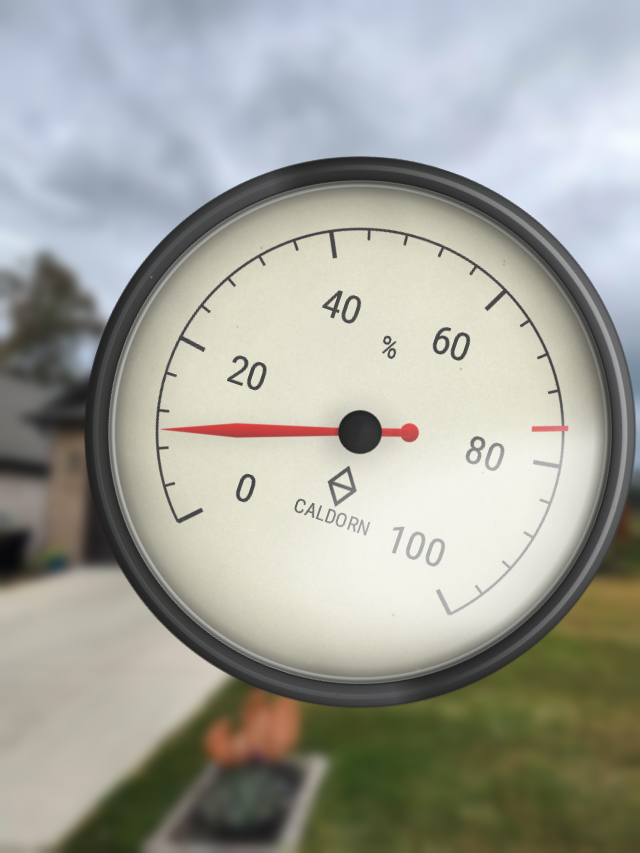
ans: 10,%
